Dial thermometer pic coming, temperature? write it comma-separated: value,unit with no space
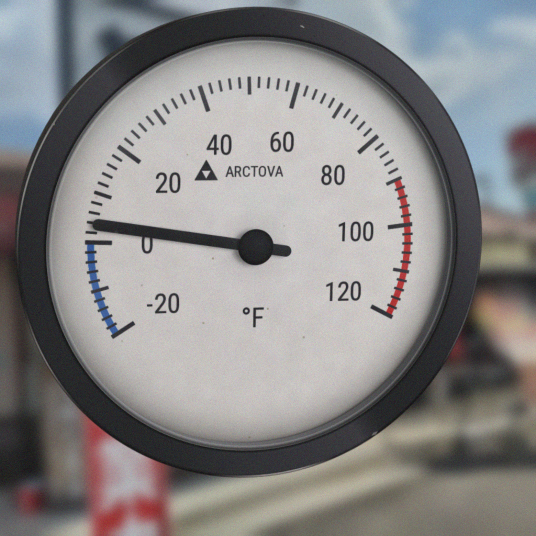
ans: 4,°F
